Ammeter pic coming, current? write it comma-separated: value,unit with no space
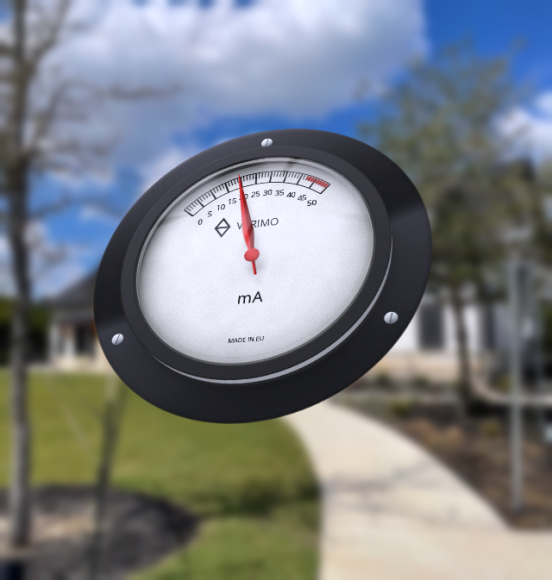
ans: 20,mA
